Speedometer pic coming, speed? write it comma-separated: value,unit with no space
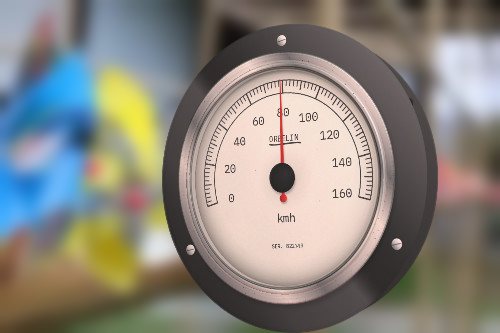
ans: 80,km/h
